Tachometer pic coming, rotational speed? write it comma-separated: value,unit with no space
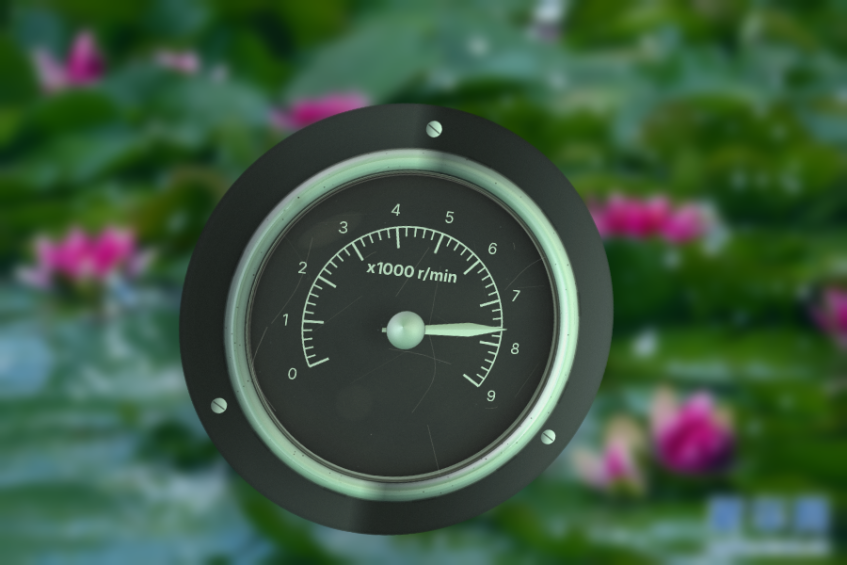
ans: 7600,rpm
